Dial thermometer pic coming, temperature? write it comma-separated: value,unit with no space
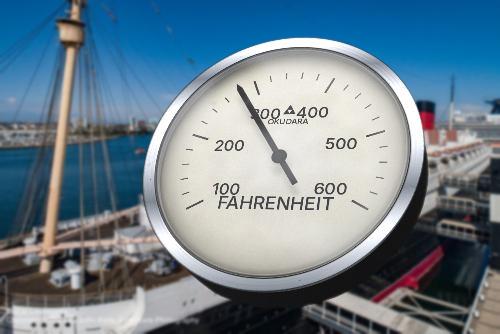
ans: 280,°F
